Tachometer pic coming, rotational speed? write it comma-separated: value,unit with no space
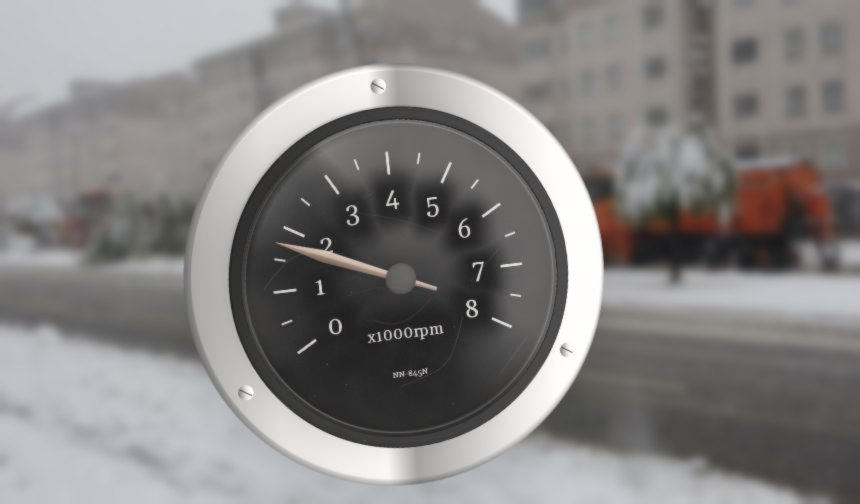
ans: 1750,rpm
